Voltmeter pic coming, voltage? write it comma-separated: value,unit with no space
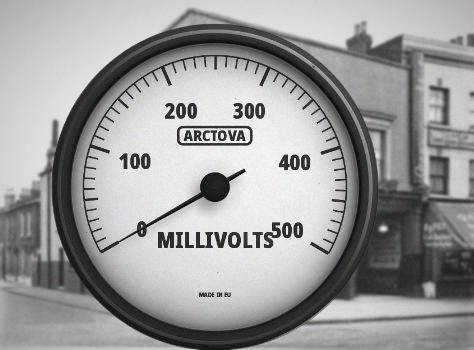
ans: 0,mV
